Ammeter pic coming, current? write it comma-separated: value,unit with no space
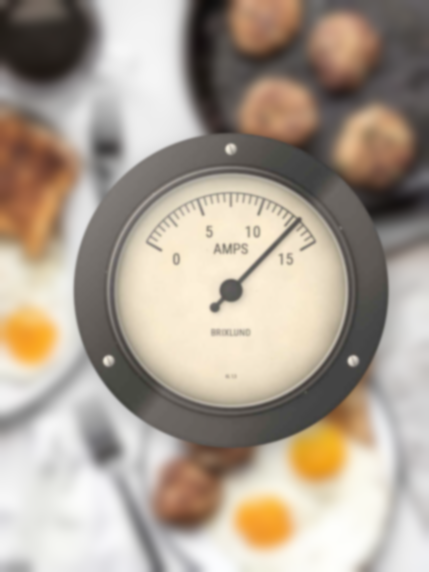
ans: 13,A
